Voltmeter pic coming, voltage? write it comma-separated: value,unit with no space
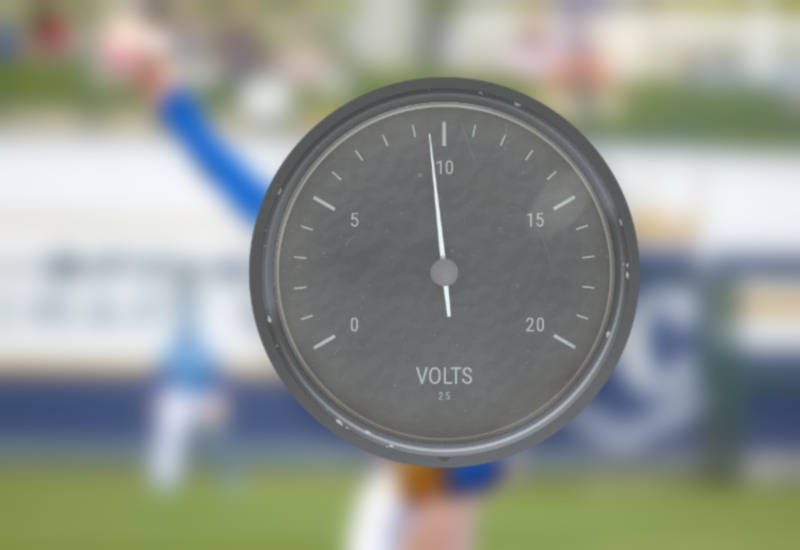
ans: 9.5,V
